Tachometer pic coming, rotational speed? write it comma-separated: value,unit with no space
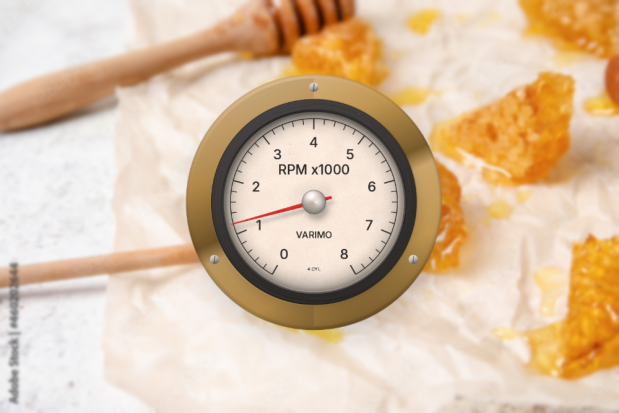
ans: 1200,rpm
